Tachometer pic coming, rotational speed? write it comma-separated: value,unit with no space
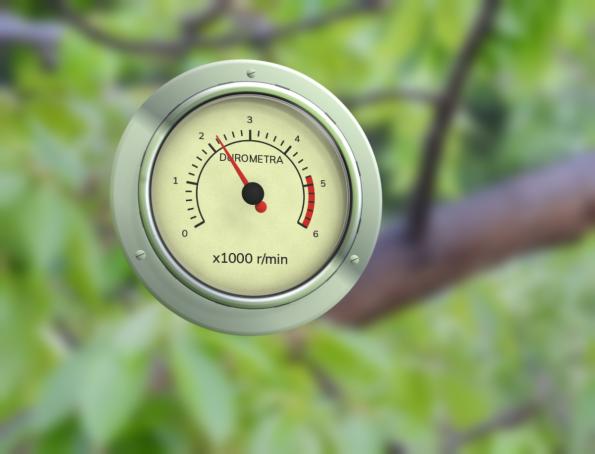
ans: 2200,rpm
